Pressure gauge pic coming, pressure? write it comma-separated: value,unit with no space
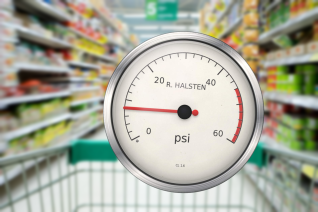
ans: 8,psi
